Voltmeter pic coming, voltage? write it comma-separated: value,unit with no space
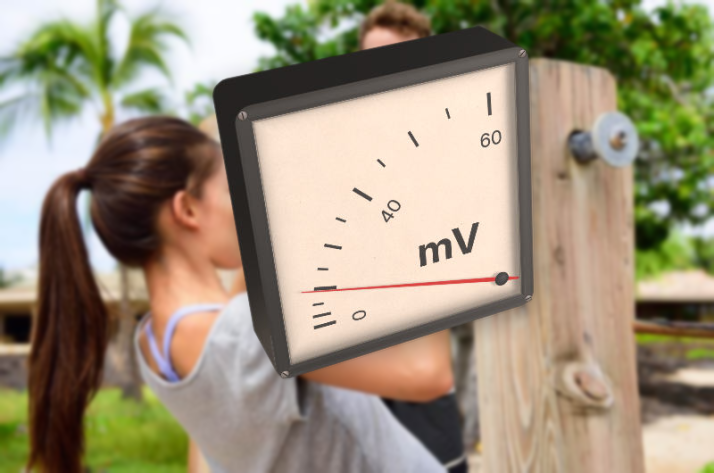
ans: 20,mV
